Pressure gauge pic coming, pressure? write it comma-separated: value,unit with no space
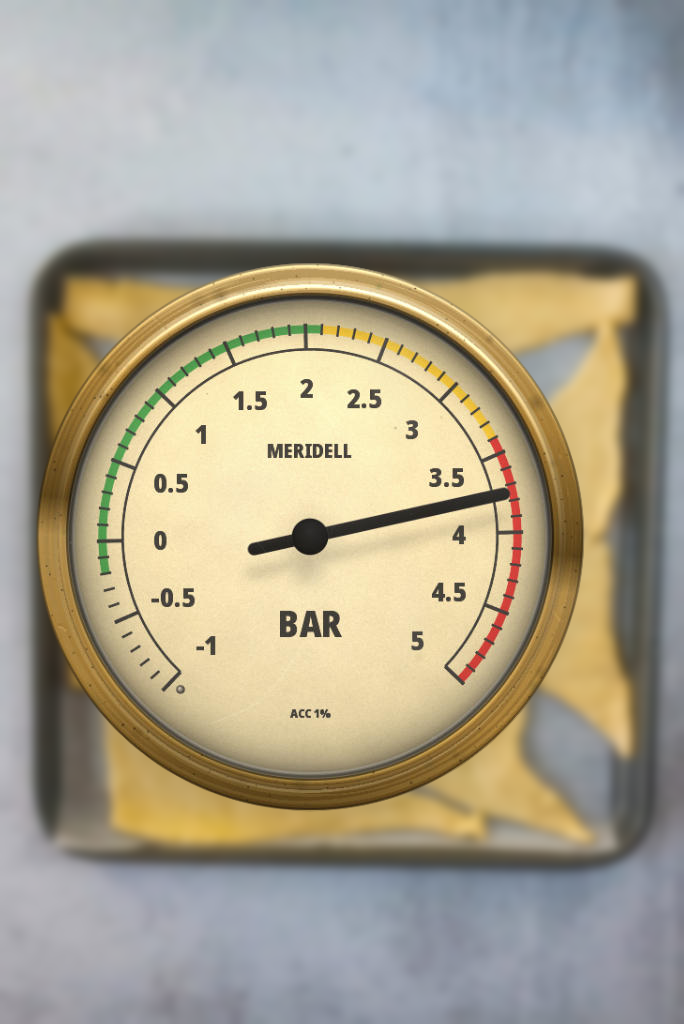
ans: 3.75,bar
